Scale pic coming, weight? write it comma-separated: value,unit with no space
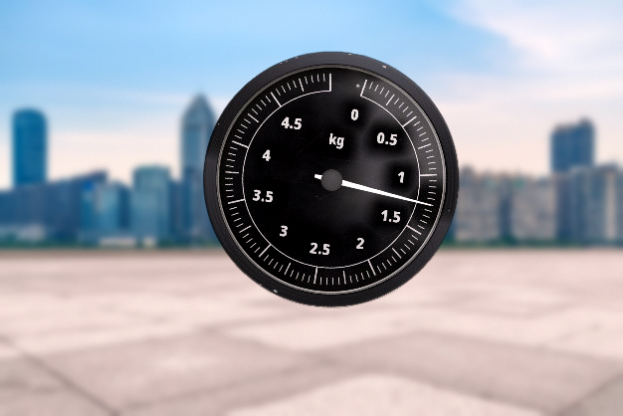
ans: 1.25,kg
